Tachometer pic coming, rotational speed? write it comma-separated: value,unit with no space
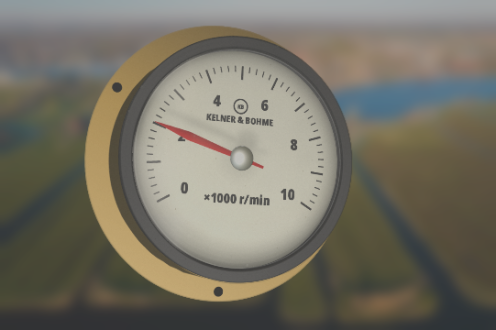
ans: 2000,rpm
